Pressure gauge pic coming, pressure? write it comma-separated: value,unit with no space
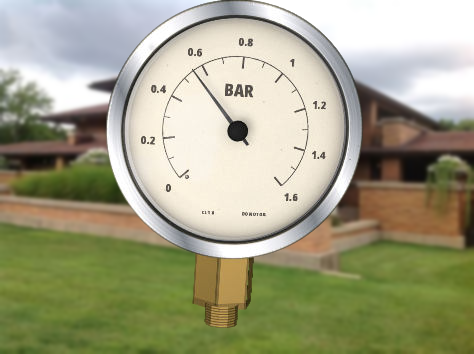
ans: 0.55,bar
